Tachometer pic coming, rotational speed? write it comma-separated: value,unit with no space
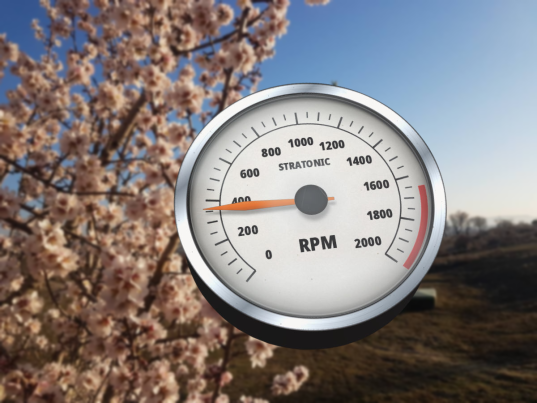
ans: 350,rpm
